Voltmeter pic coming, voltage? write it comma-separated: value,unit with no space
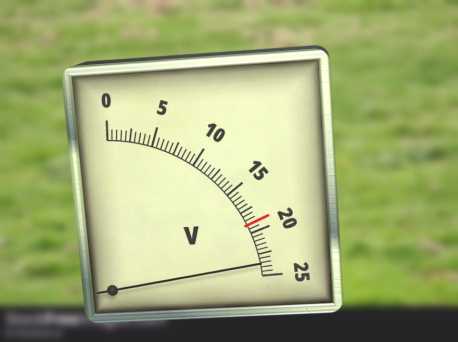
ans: 23.5,V
